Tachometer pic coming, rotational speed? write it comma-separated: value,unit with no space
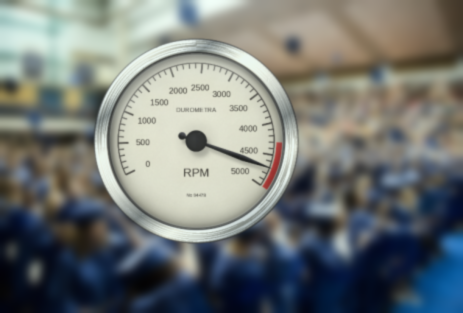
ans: 4700,rpm
